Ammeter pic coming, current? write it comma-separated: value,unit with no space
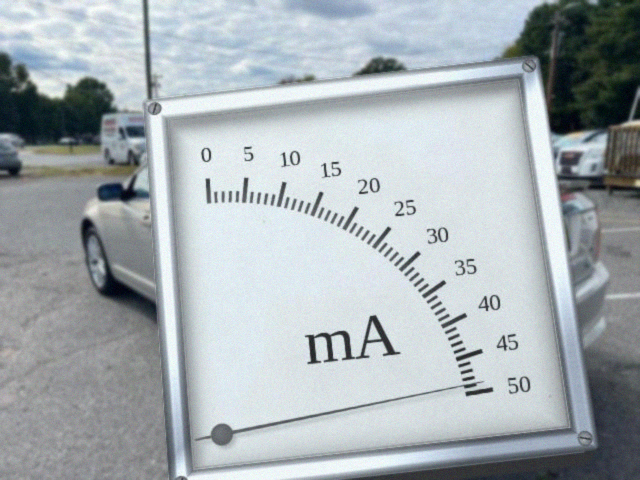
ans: 49,mA
